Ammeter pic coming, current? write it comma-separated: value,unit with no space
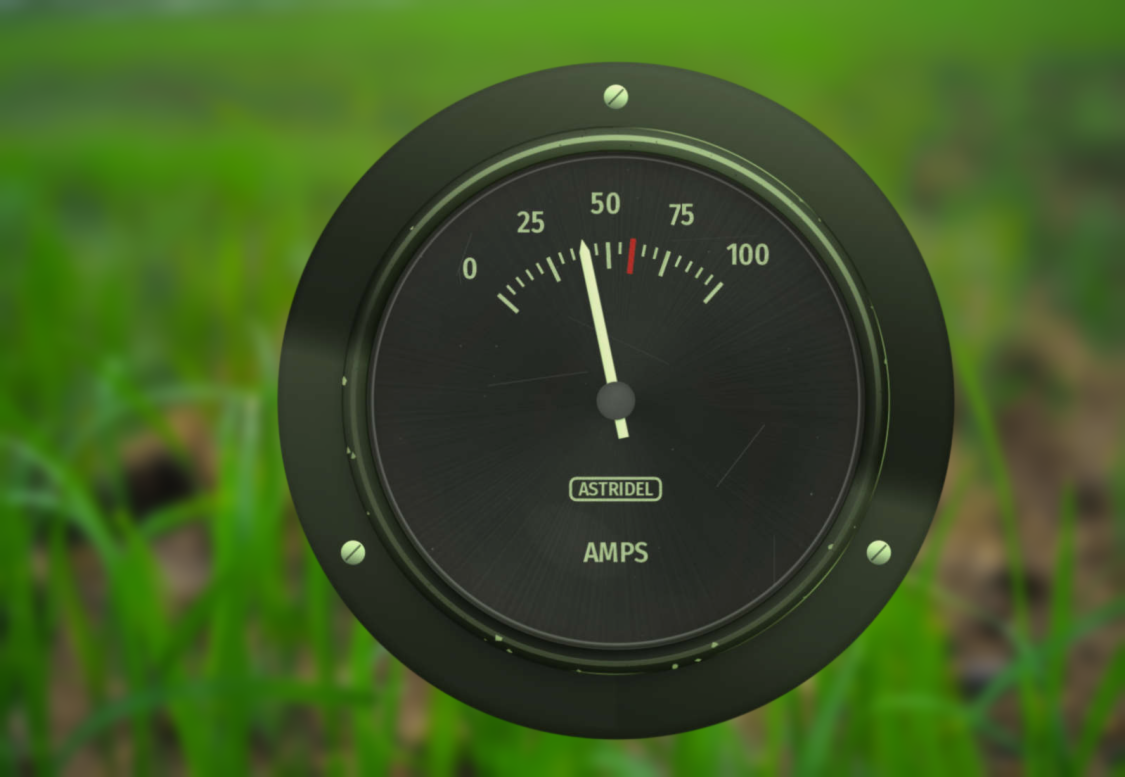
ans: 40,A
